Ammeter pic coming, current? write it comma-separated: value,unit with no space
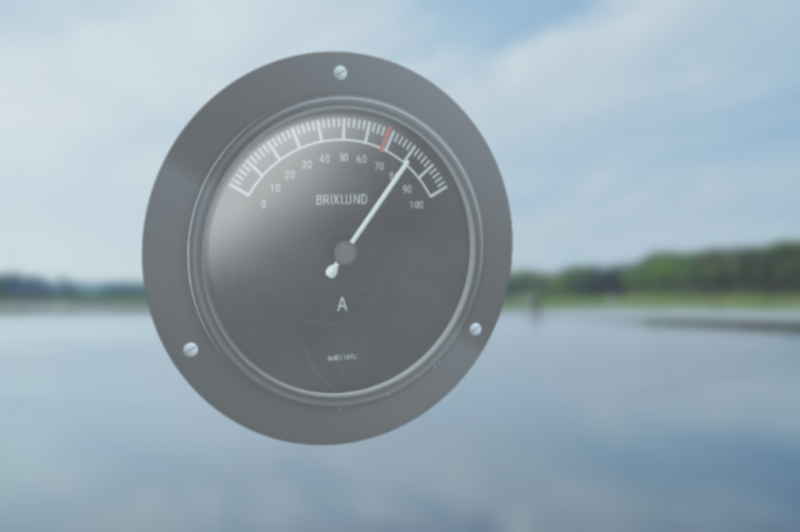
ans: 80,A
